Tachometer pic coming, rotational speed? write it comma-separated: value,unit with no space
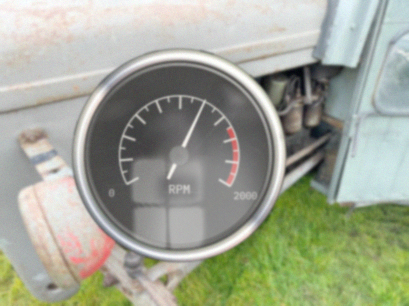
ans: 1200,rpm
